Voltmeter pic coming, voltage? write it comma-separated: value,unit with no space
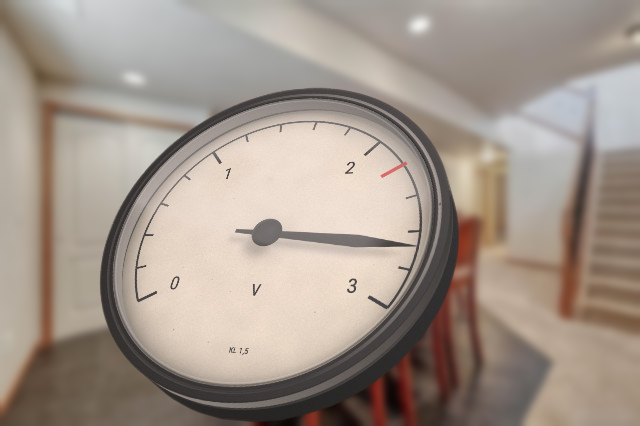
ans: 2.7,V
